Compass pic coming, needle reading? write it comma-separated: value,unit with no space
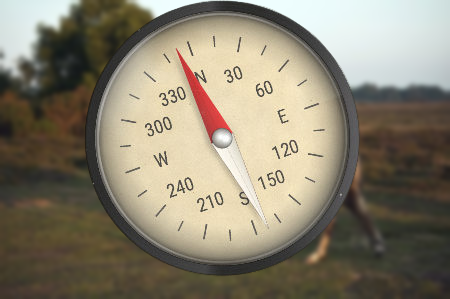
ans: 352.5,°
